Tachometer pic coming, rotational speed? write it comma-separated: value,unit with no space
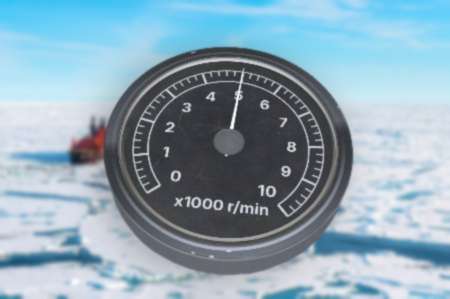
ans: 5000,rpm
